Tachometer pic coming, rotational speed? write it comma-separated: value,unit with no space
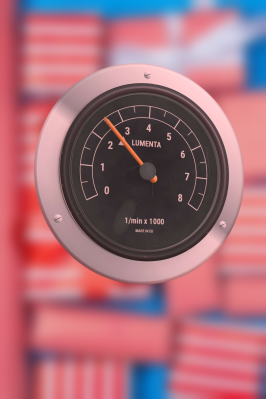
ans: 2500,rpm
